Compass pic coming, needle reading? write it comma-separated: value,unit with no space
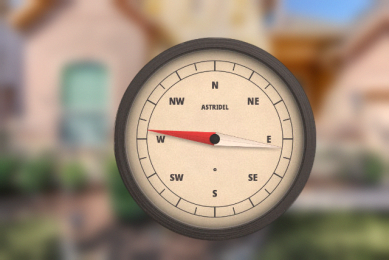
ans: 277.5,°
